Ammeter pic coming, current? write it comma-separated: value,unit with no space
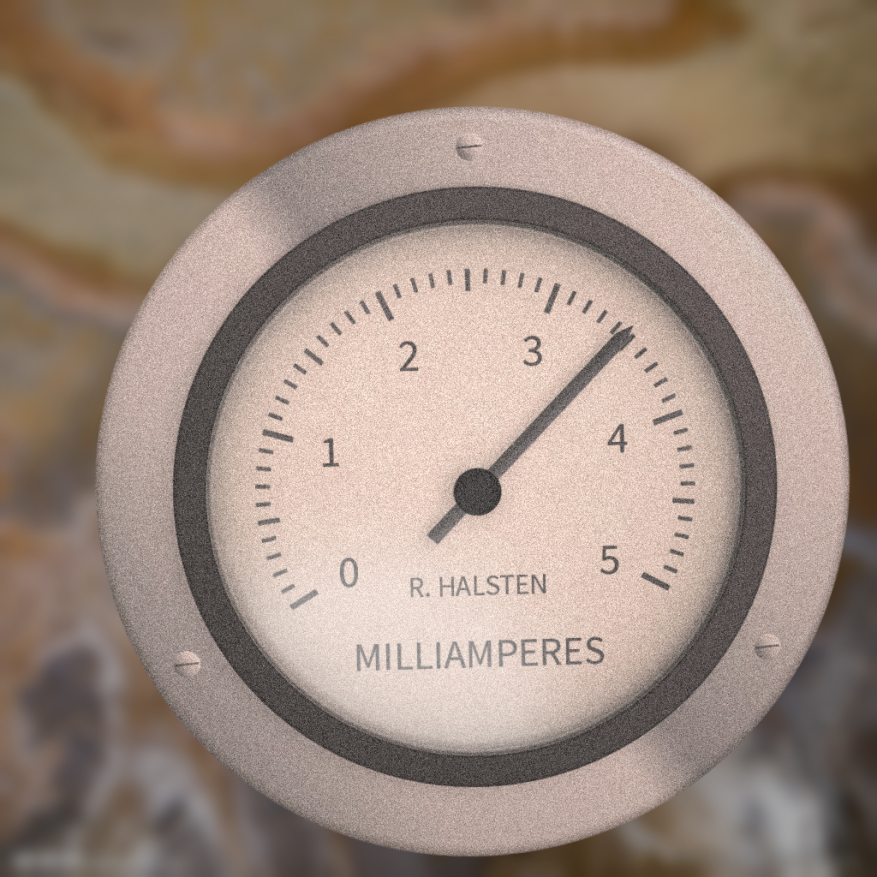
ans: 3.45,mA
